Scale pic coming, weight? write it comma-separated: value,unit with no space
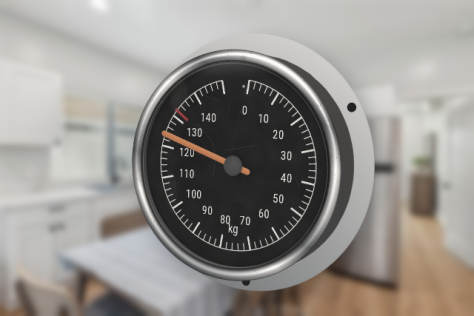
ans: 124,kg
